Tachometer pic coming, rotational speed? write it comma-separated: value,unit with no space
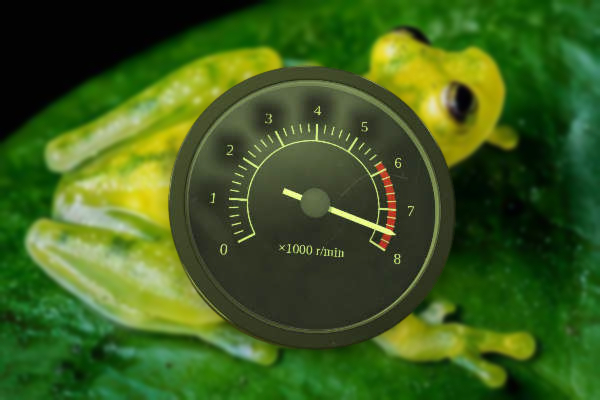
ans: 7600,rpm
